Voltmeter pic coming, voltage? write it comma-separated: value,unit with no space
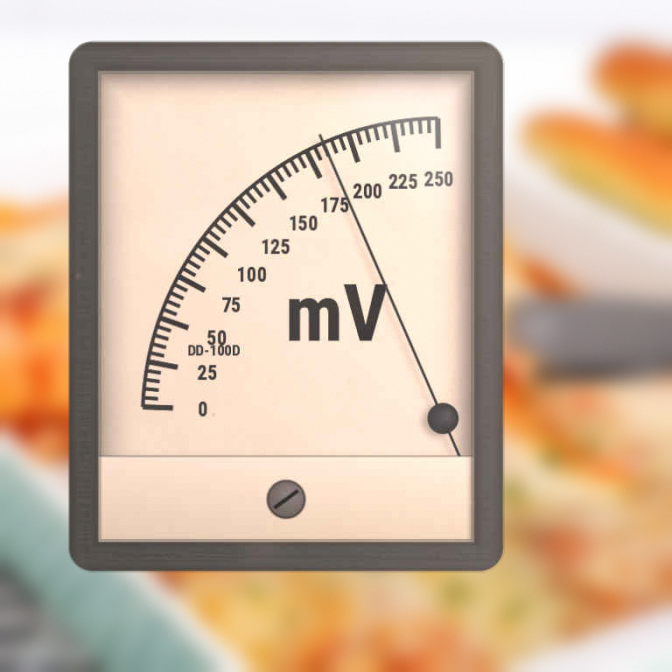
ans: 185,mV
